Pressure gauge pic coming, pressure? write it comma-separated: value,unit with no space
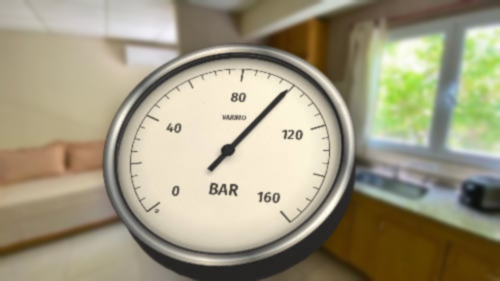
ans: 100,bar
